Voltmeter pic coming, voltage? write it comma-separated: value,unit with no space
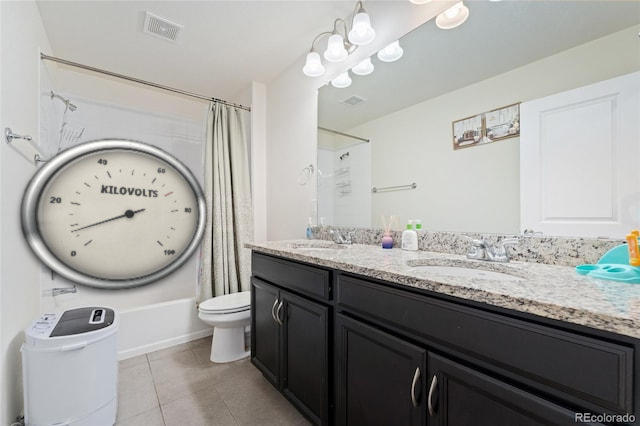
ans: 7.5,kV
